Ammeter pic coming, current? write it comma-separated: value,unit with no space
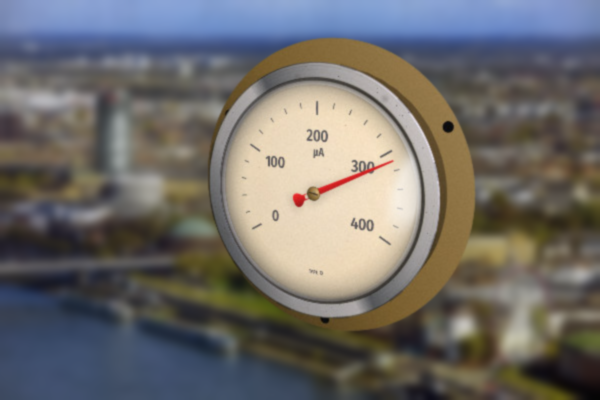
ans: 310,µA
